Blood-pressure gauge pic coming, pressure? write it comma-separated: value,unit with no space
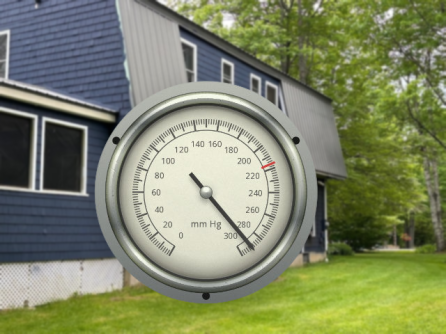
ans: 290,mmHg
